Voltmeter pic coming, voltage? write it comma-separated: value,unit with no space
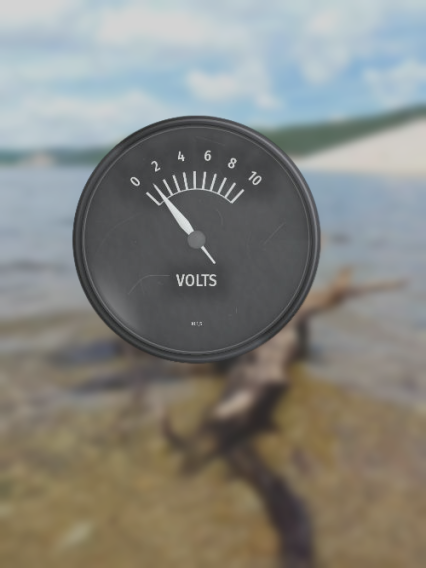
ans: 1,V
